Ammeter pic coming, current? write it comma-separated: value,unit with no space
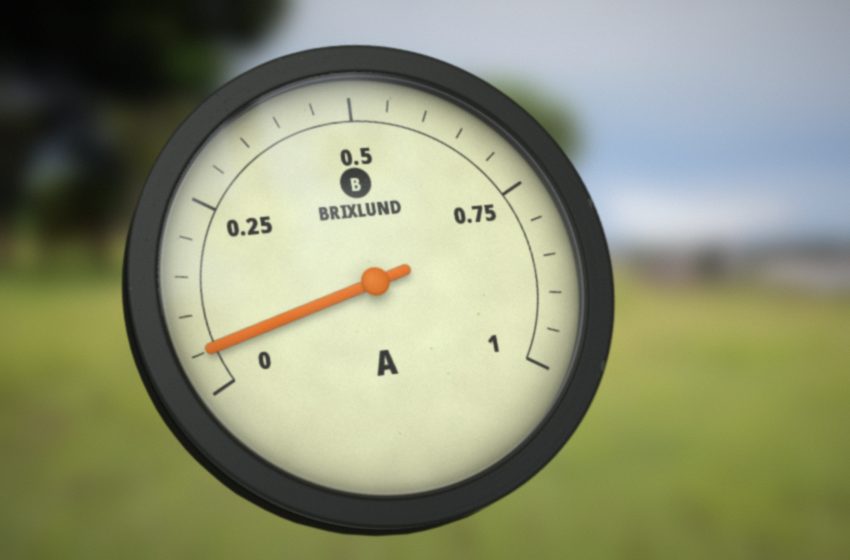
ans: 0.05,A
